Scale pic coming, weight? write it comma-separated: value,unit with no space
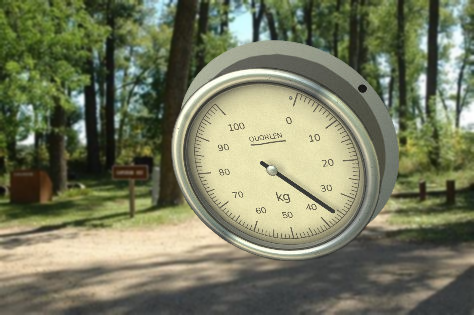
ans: 35,kg
